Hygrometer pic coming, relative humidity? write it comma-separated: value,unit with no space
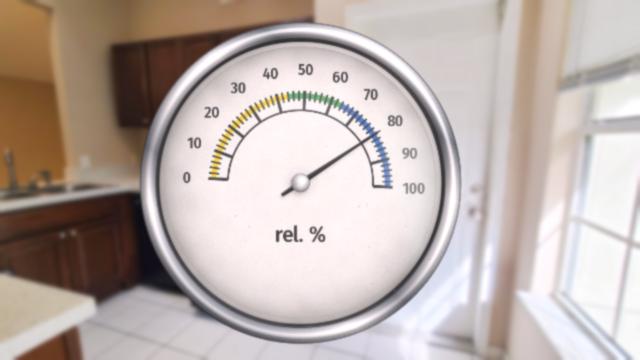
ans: 80,%
